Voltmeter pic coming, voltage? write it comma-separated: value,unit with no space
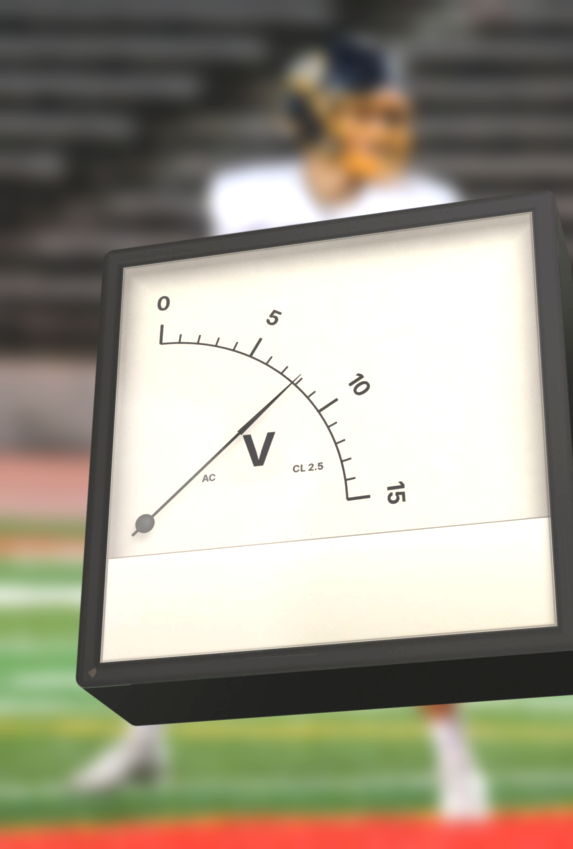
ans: 8,V
